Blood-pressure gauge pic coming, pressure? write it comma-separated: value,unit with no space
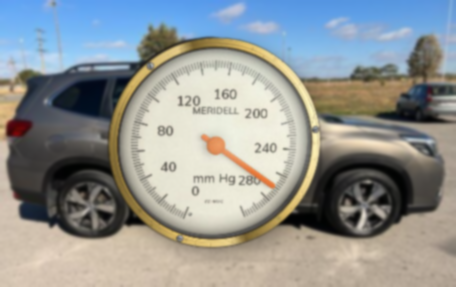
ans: 270,mmHg
